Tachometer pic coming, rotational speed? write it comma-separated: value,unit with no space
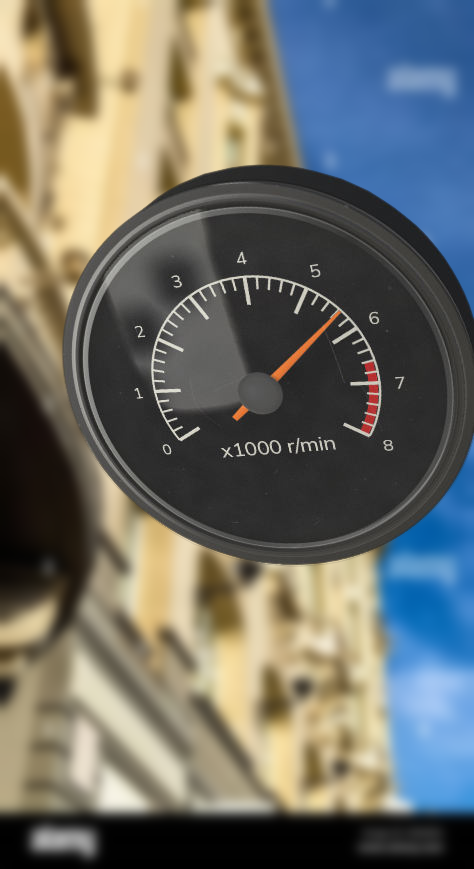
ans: 5600,rpm
